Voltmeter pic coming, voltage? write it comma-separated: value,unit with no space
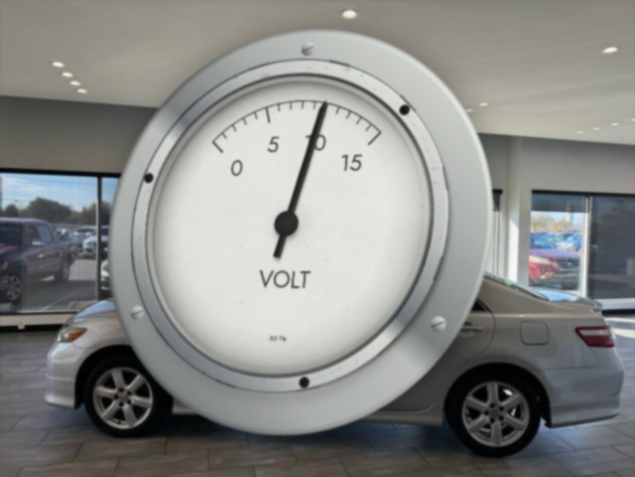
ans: 10,V
